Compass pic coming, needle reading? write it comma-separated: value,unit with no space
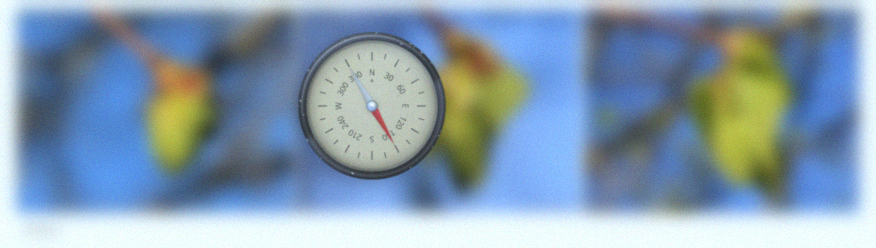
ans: 150,°
